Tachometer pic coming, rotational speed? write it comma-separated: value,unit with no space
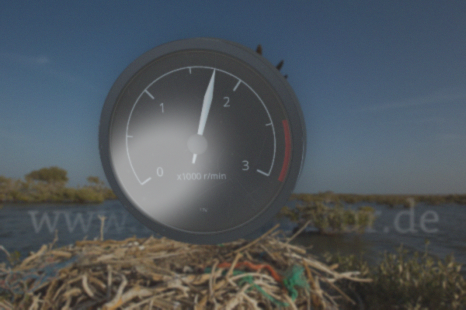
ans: 1750,rpm
